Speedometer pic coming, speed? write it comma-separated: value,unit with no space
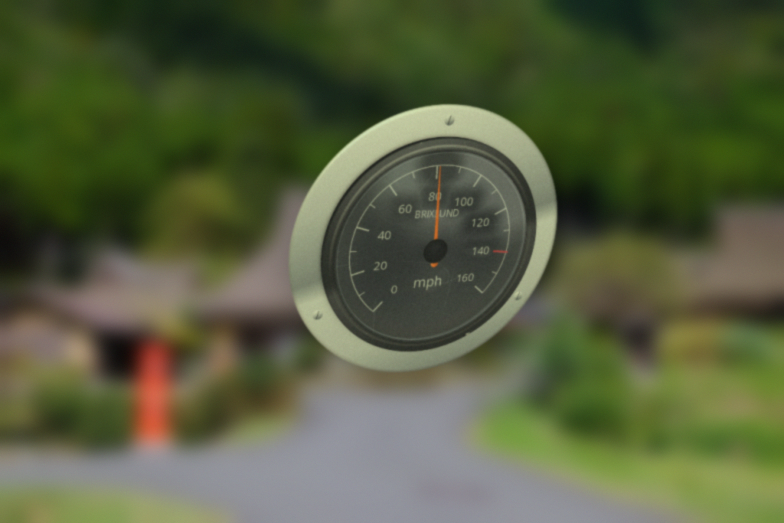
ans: 80,mph
